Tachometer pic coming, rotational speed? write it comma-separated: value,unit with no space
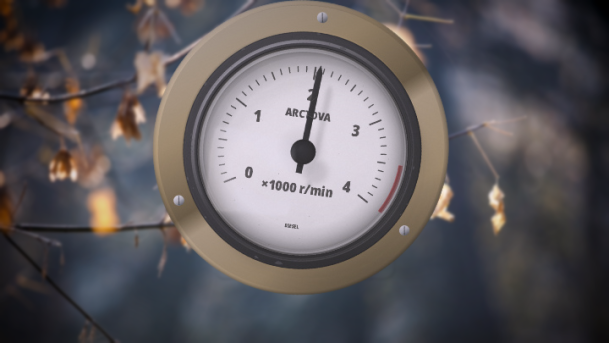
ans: 2050,rpm
